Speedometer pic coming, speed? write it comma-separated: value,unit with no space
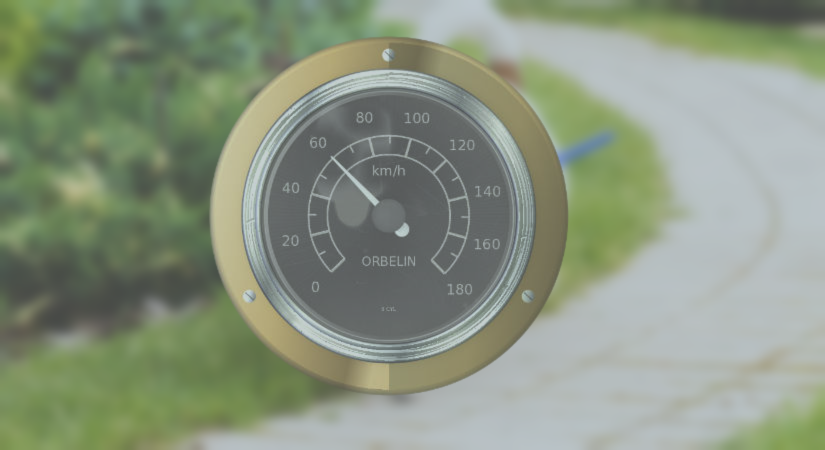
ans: 60,km/h
